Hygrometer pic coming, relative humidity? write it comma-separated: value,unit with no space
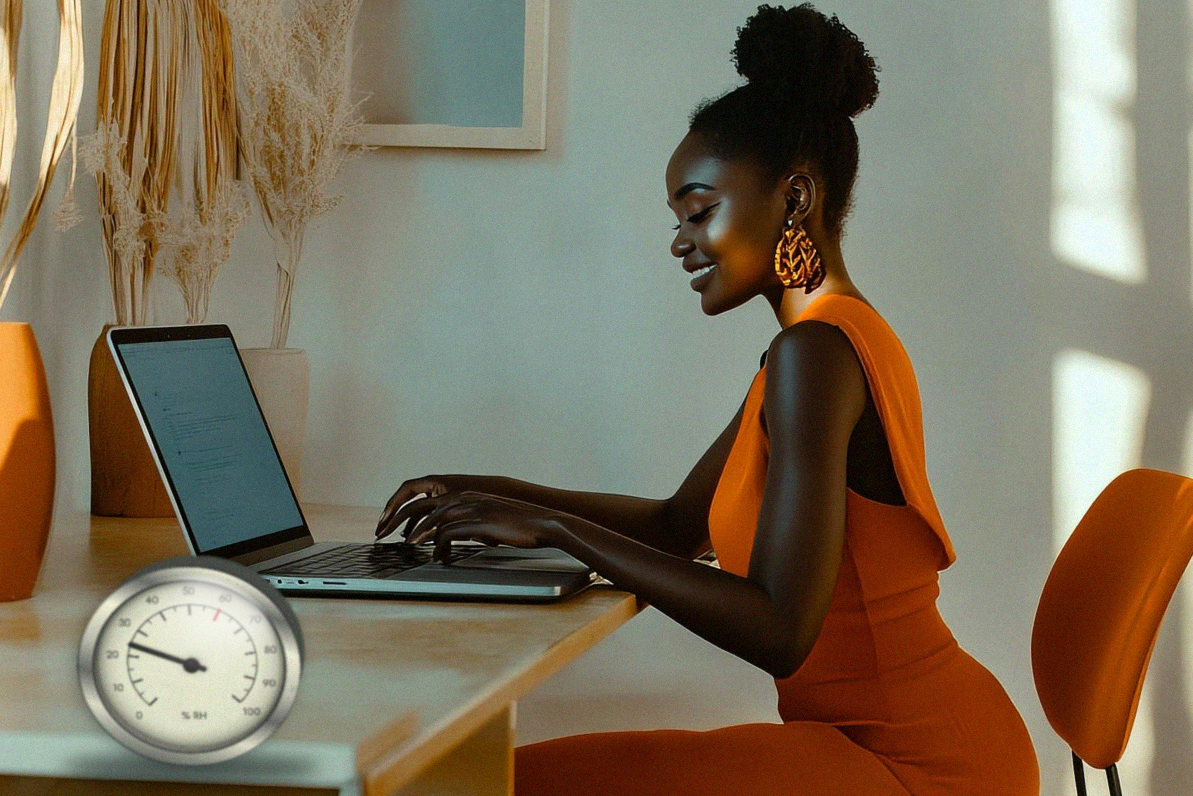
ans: 25,%
